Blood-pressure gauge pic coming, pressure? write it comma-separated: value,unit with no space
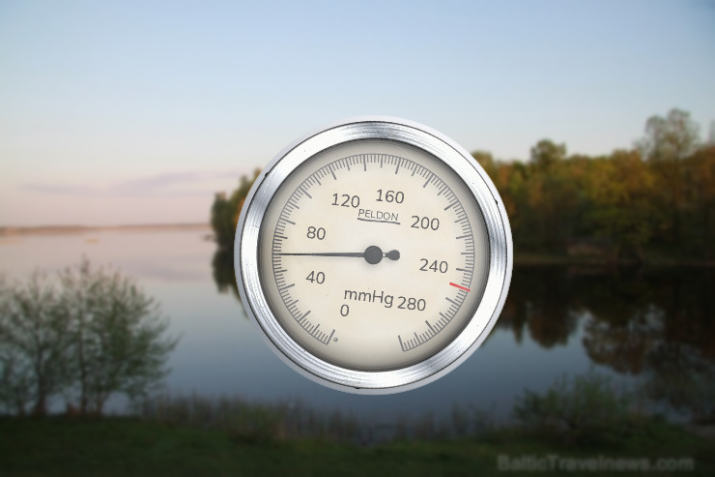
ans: 60,mmHg
